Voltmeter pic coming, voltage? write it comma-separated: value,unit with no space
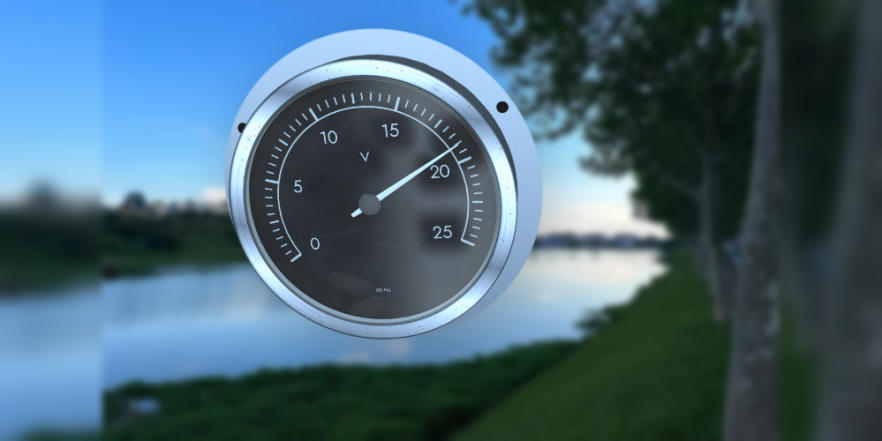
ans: 19,V
